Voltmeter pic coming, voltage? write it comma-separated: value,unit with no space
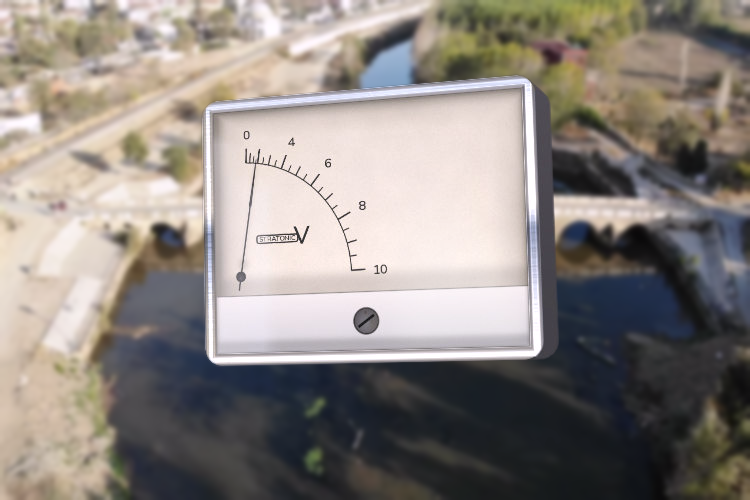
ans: 2,V
